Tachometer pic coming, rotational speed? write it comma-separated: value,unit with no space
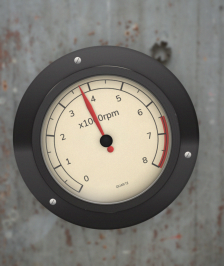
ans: 3750,rpm
